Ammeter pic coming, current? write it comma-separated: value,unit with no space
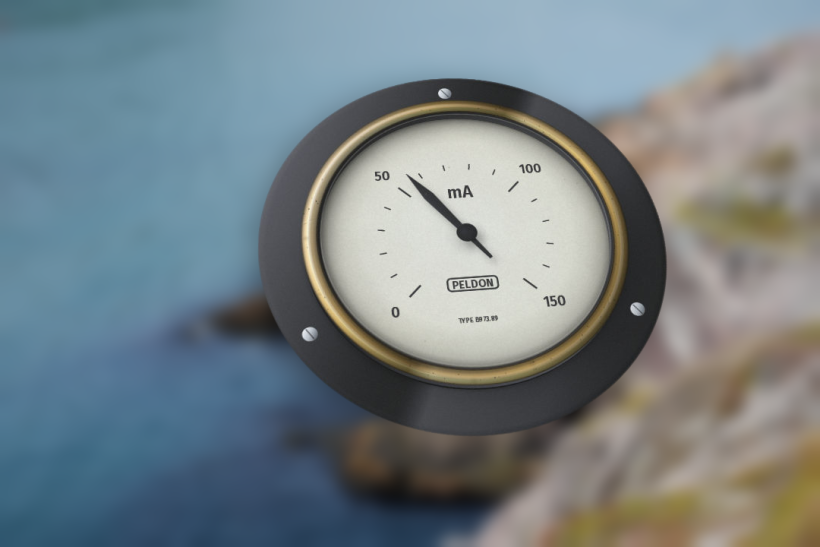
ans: 55,mA
